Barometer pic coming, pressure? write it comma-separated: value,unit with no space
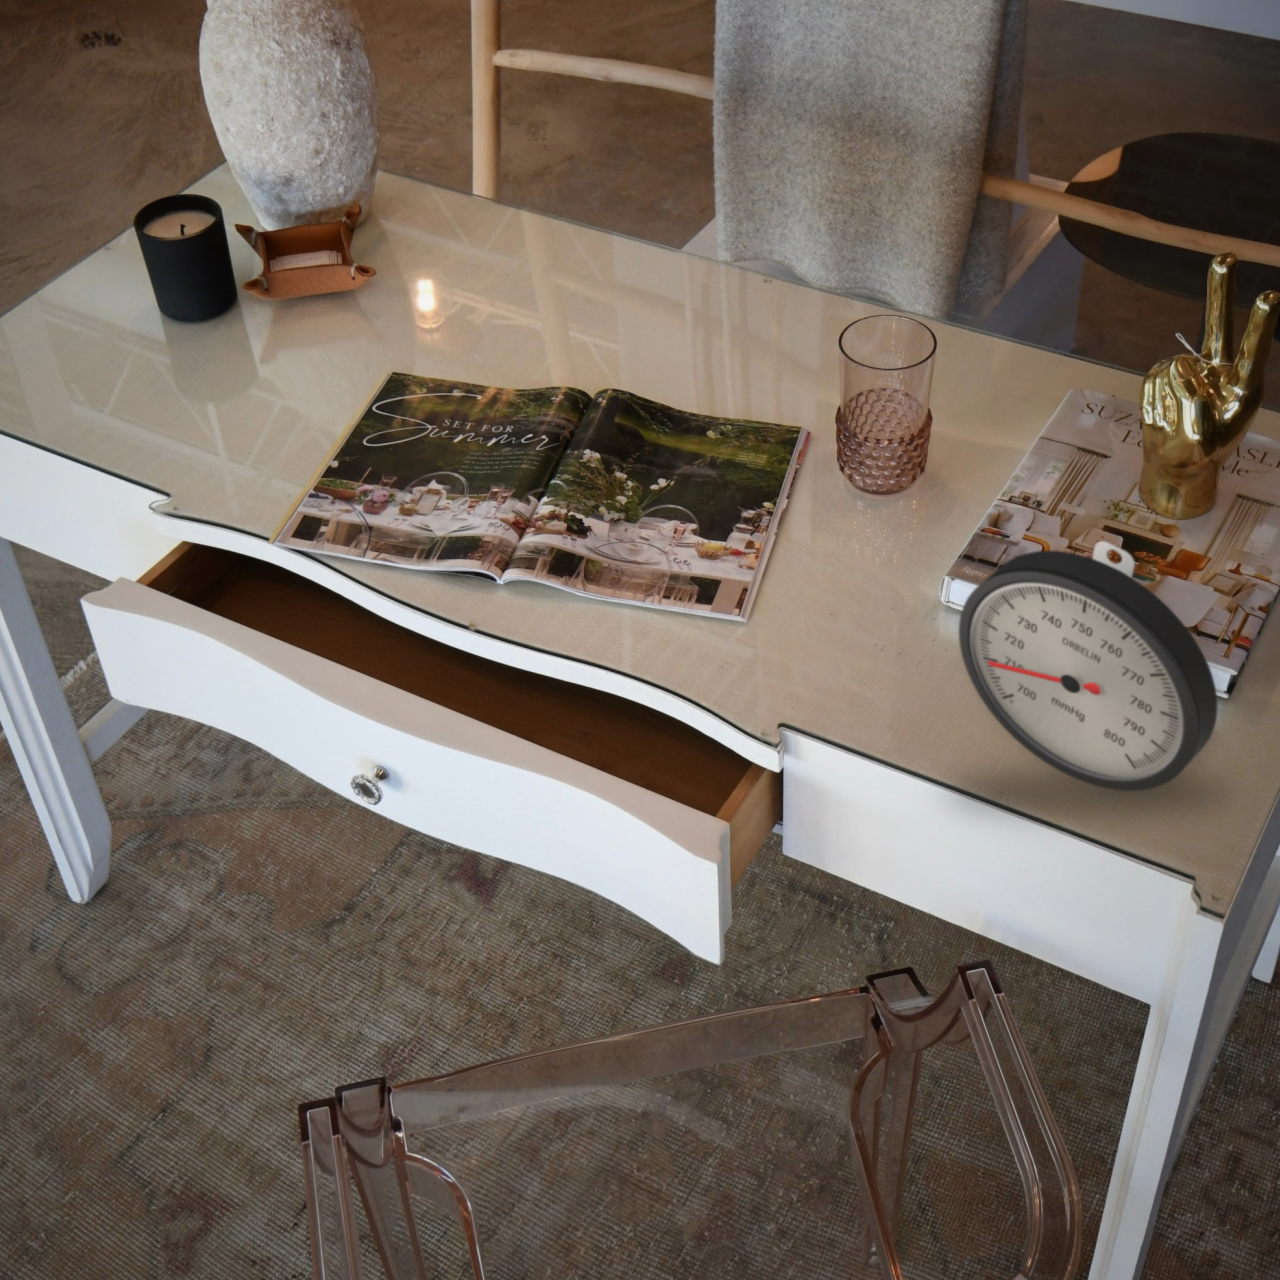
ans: 710,mmHg
